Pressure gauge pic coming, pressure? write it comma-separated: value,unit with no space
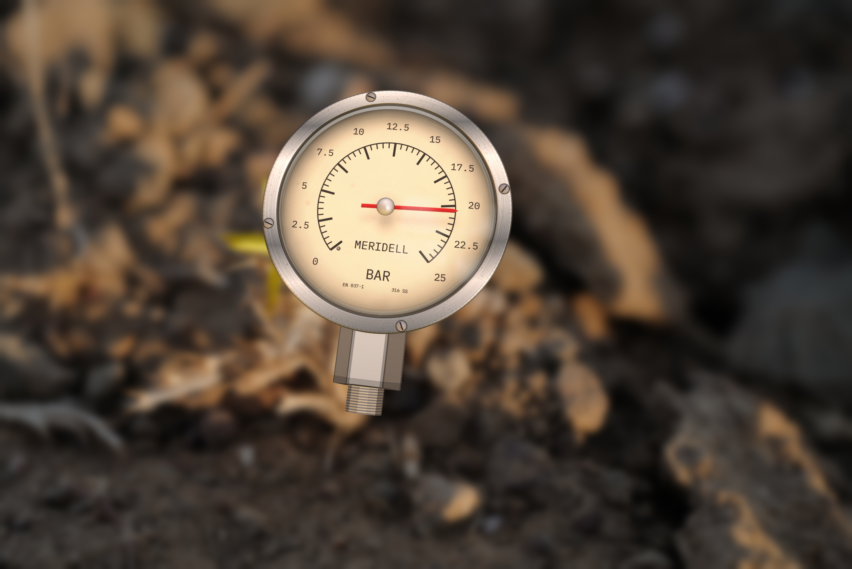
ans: 20.5,bar
